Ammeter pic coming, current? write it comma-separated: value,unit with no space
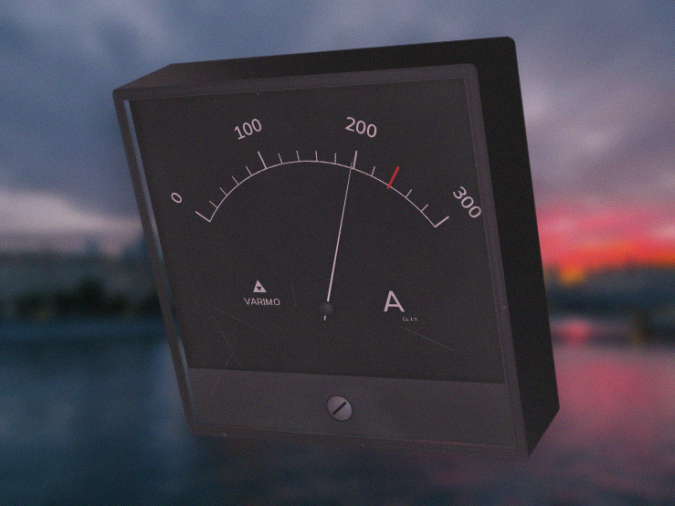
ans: 200,A
